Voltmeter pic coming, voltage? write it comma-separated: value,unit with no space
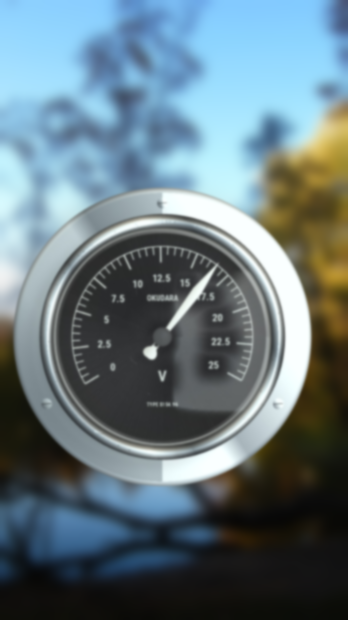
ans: 16.5,V
